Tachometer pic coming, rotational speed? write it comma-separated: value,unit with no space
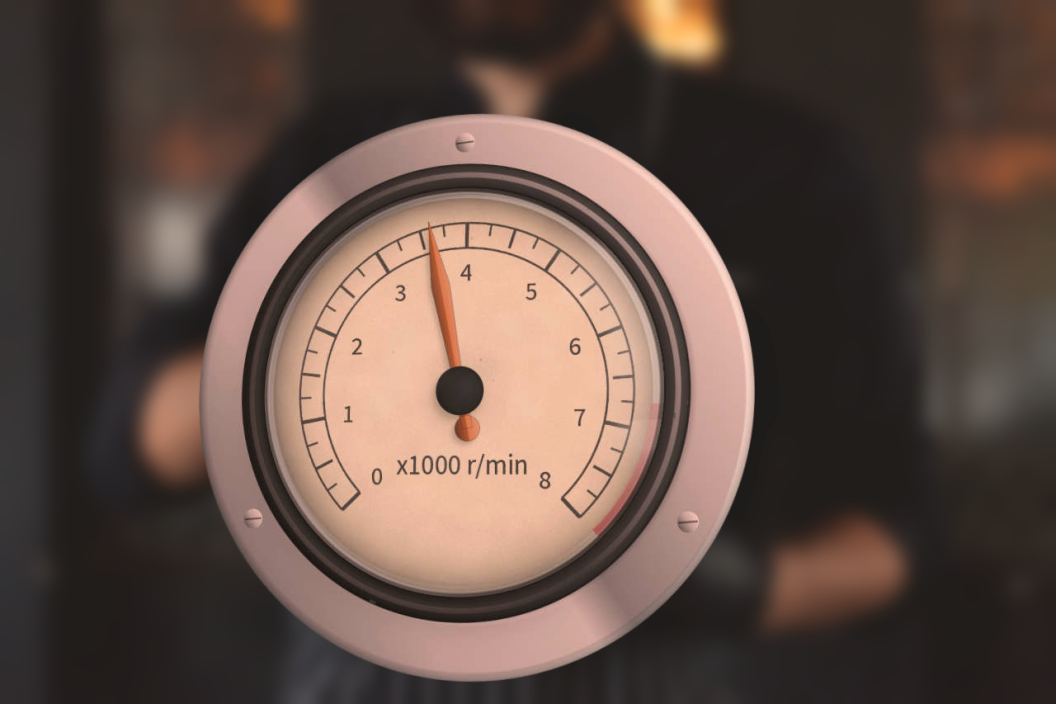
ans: 3625,rpm
